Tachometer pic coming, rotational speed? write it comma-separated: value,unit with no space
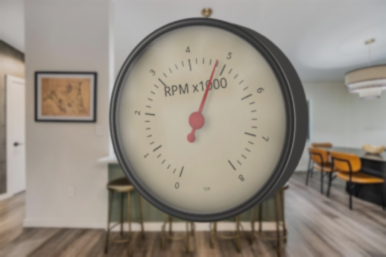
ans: 4800,rpm
